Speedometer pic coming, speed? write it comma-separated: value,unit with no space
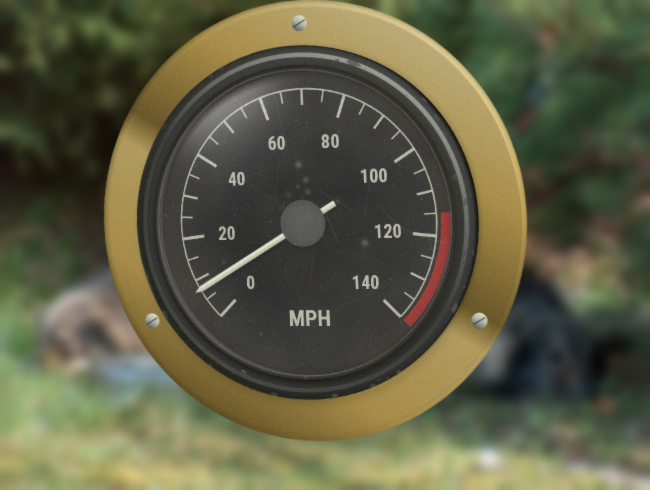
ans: 7.5,mph
